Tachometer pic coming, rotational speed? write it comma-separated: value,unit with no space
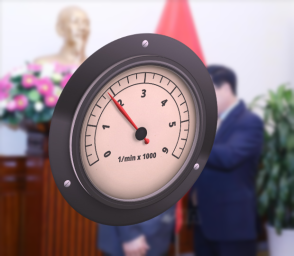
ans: 1875,rpm
